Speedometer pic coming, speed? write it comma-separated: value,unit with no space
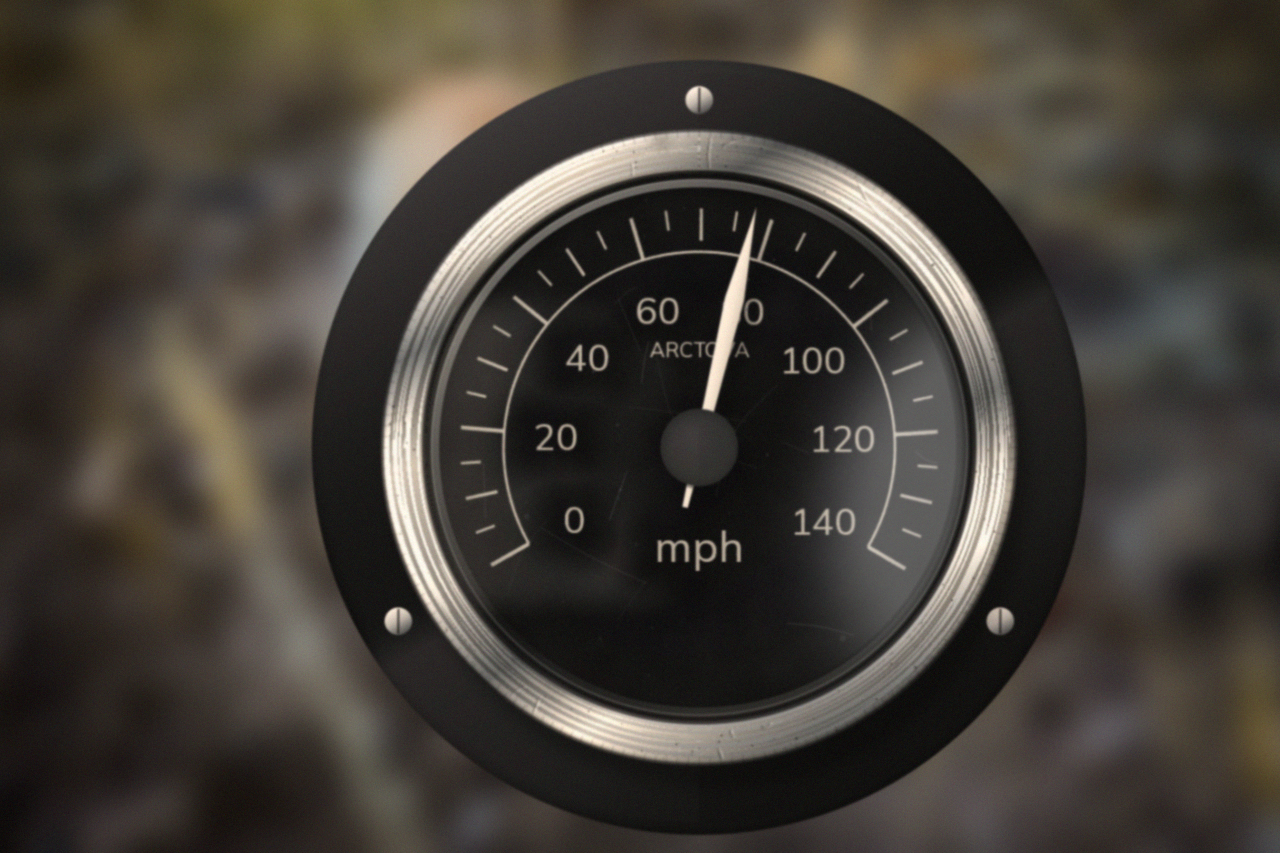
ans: 77.5,mph
